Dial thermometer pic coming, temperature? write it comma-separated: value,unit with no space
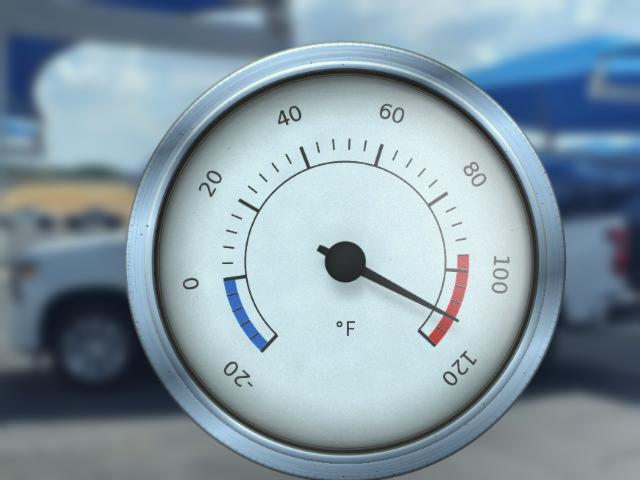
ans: 112,°F
